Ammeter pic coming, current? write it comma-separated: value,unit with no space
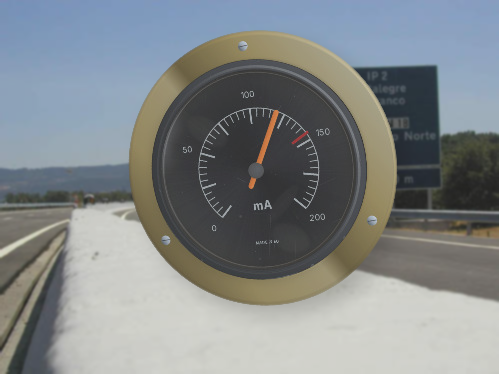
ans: 120,mA
